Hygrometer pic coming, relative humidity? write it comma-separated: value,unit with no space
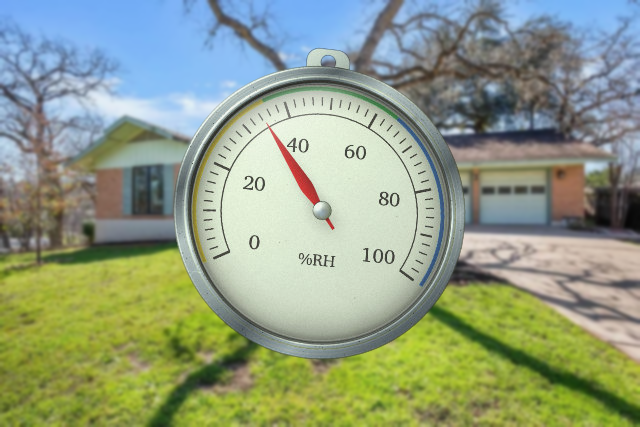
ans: 34,%
